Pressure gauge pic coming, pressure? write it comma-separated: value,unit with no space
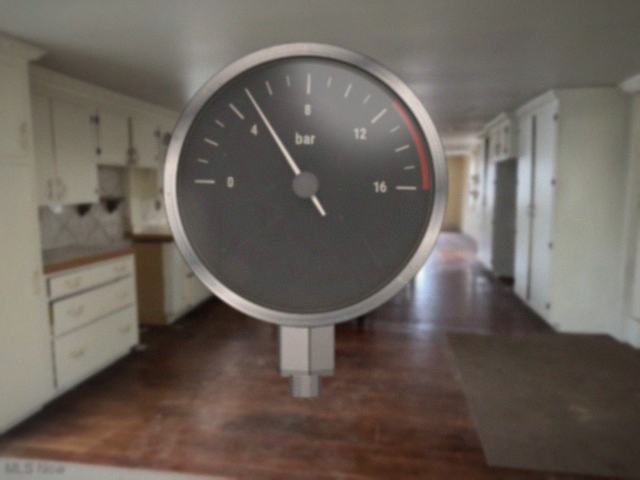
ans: 5,bar
